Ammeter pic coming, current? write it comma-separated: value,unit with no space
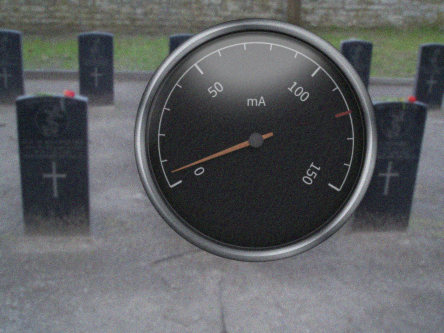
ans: 5,mA
